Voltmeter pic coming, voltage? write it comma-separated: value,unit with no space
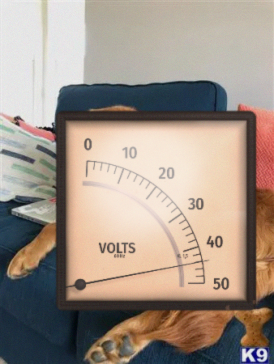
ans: 44,V
